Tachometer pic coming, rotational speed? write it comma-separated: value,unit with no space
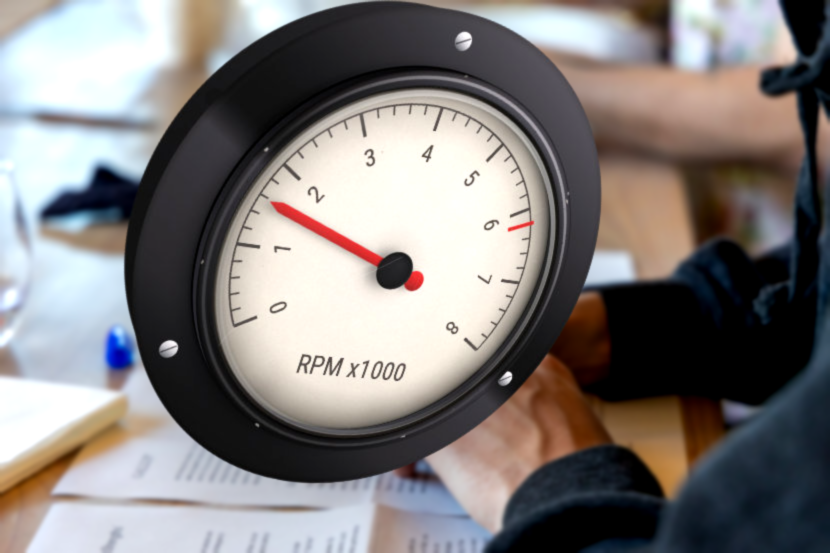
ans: 1600,rpm
